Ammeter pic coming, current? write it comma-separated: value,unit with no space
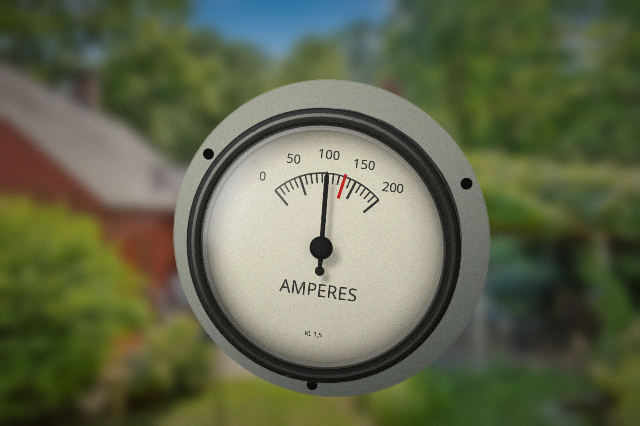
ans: 100,A
